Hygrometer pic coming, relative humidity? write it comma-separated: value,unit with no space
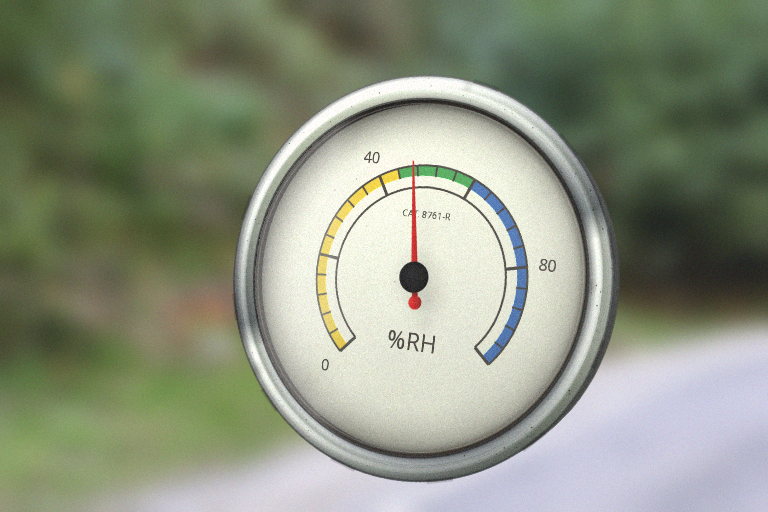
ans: 48,%
